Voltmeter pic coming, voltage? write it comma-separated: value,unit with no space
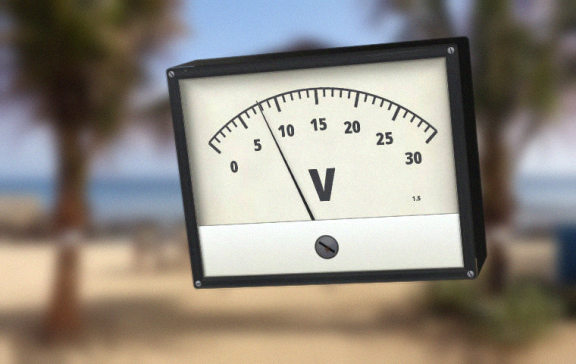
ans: 8,V
